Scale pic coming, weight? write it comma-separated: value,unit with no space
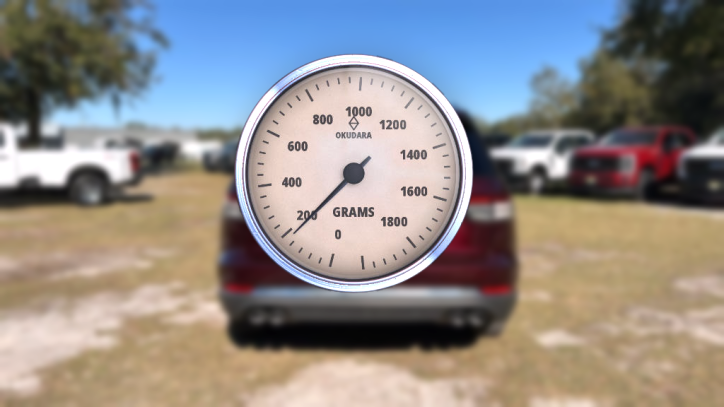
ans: 180,g
